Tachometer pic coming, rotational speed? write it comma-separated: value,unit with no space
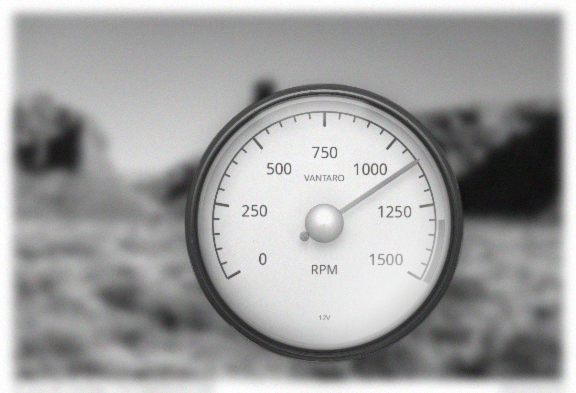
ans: 1100,rpm
